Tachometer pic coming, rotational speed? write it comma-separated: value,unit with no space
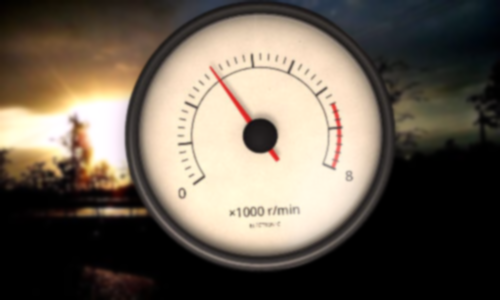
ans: 3000,rpm
